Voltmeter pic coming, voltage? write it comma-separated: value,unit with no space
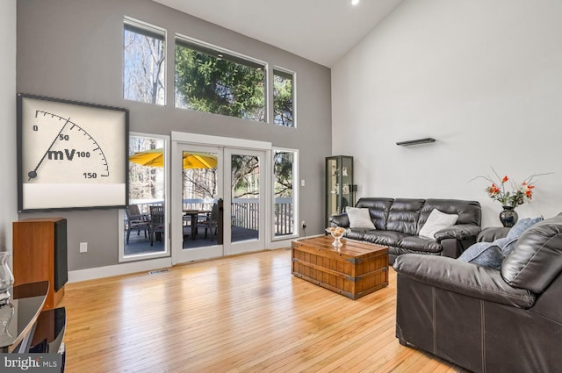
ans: 40,mV
